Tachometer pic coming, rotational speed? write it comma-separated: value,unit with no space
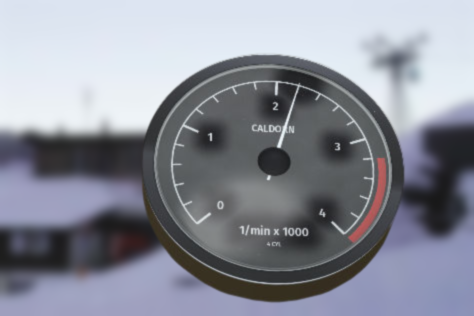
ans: 2200,rpm
